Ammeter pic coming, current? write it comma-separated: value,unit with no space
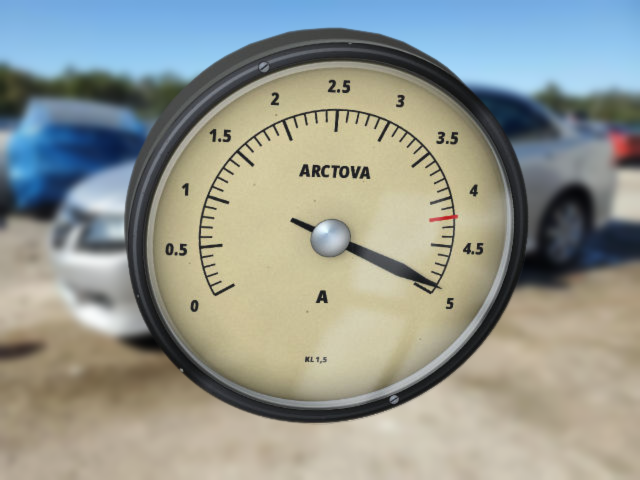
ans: 4.9,A
